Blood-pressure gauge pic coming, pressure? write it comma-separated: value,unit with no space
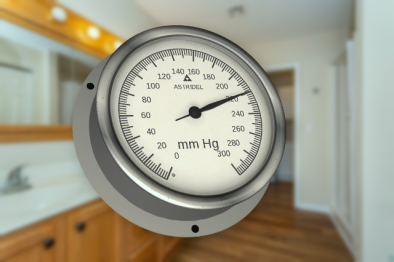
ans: 220,mmHg
